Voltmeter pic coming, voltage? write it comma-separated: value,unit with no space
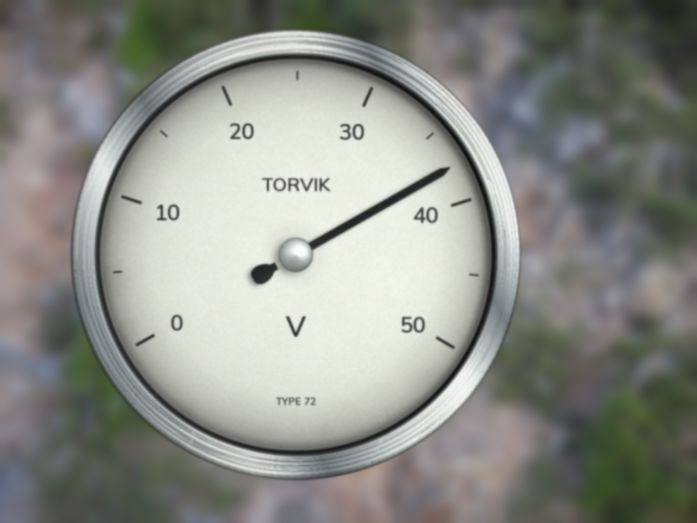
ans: 37.5,V
